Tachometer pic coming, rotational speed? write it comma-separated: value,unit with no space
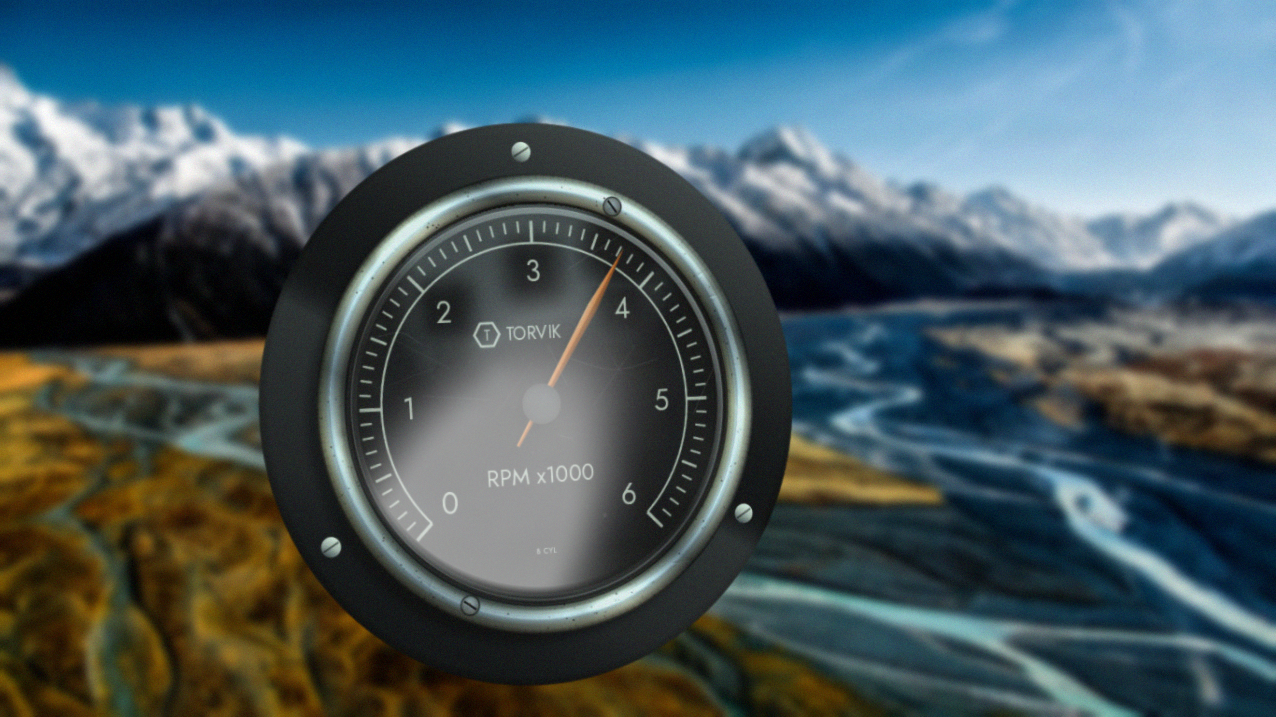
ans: 3700,rpm
